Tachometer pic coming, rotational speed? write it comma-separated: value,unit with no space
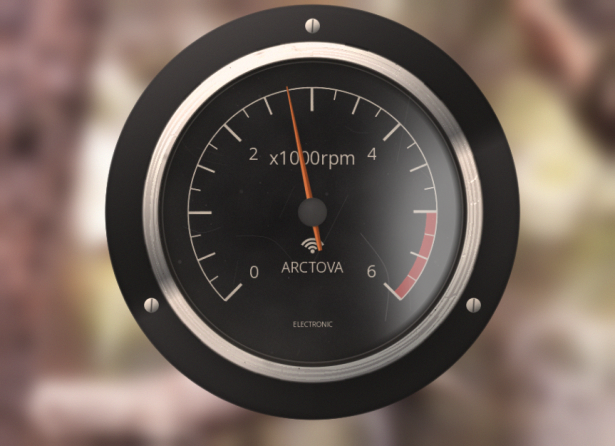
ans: 2750,rpm
